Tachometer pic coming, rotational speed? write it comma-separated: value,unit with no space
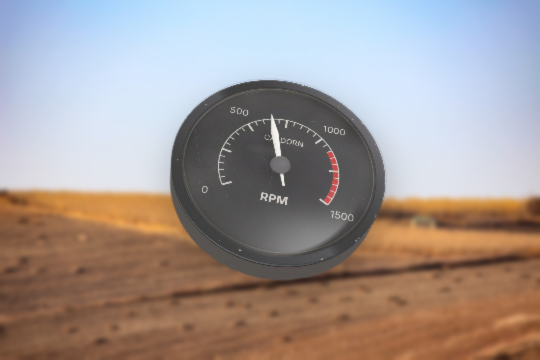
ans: 650,rpm
